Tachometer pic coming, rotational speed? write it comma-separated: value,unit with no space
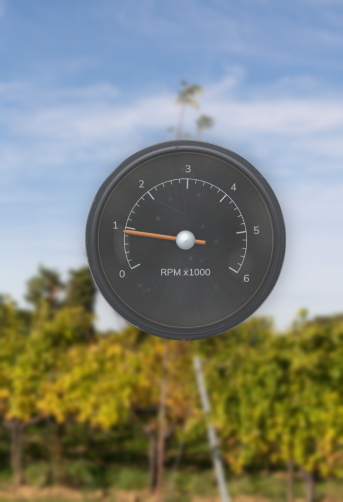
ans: 900,rpm
